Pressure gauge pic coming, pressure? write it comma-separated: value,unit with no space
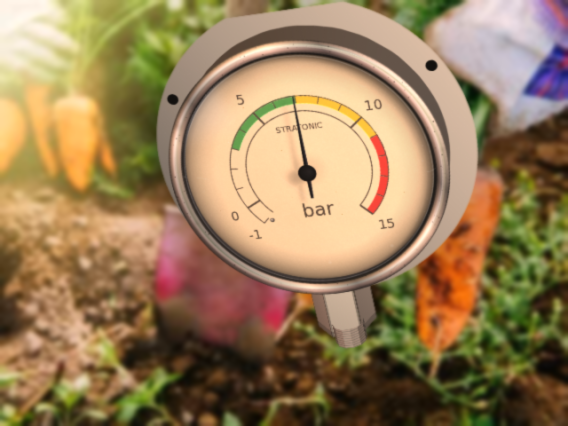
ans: 7,bar
